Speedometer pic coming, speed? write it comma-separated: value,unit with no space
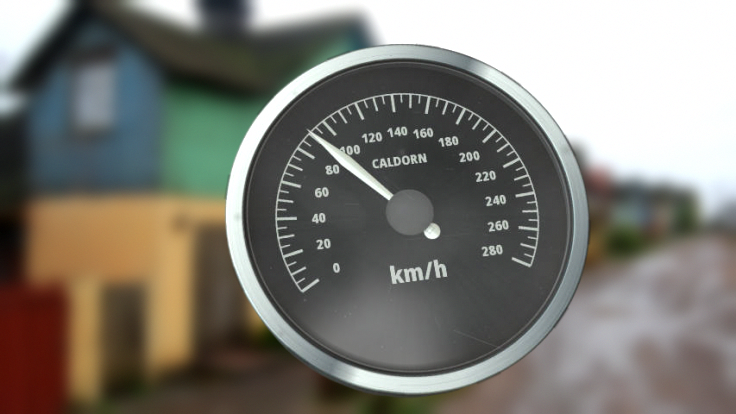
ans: 90,km/h
